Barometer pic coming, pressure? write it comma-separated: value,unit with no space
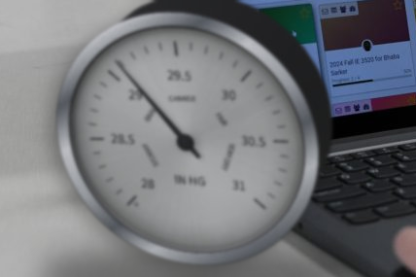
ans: 29.1,inHg
